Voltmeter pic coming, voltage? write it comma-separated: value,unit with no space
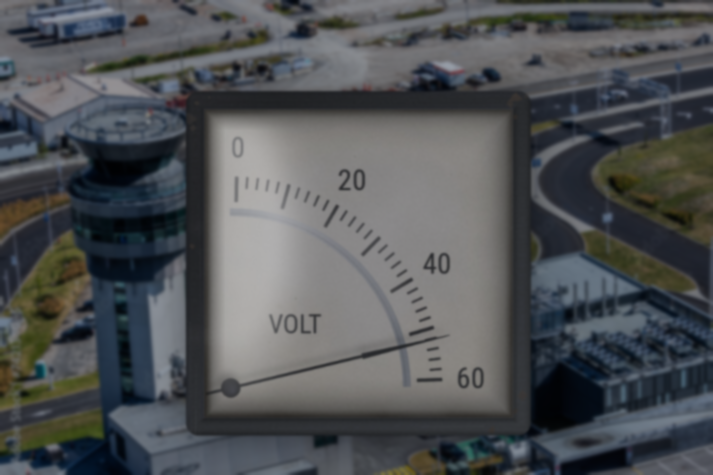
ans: 52,V
